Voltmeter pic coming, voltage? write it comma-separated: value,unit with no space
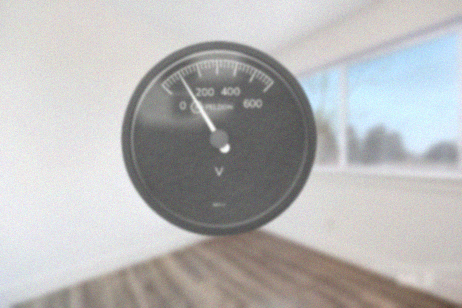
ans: 100,V
